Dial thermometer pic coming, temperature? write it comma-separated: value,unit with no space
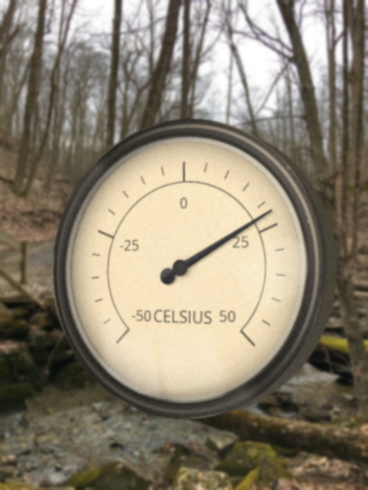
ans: 22.5,°C
